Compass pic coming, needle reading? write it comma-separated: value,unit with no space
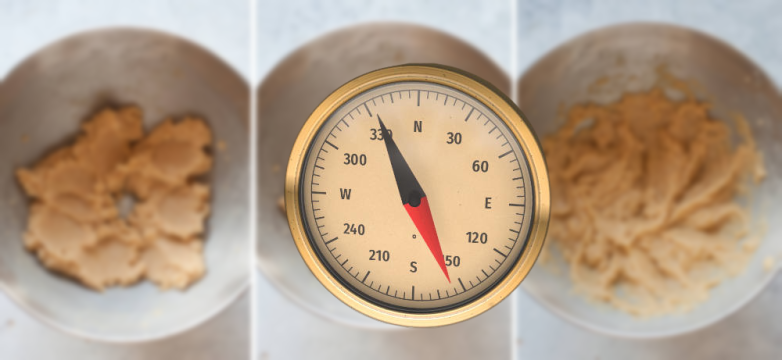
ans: 155,°
